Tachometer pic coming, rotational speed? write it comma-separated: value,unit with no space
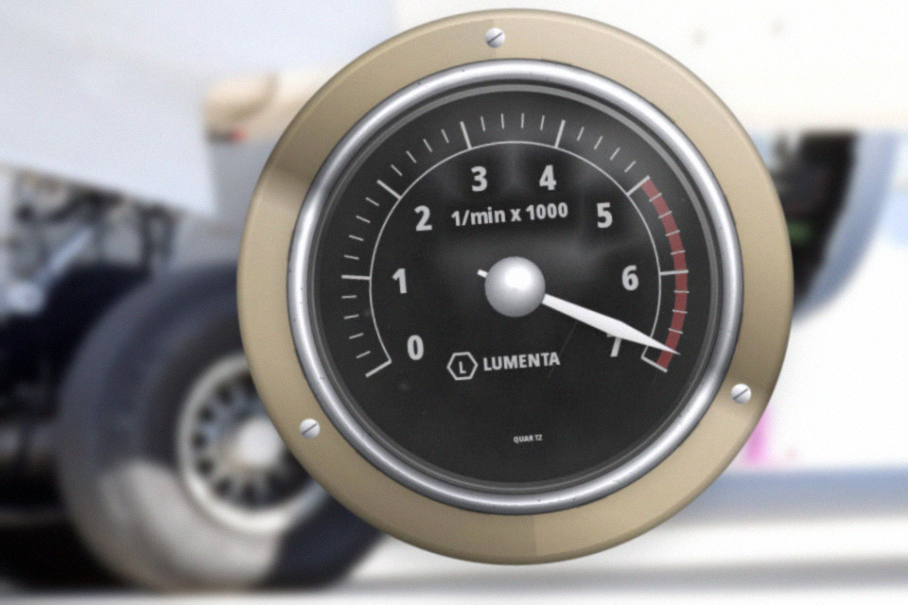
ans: 6800,rpm
